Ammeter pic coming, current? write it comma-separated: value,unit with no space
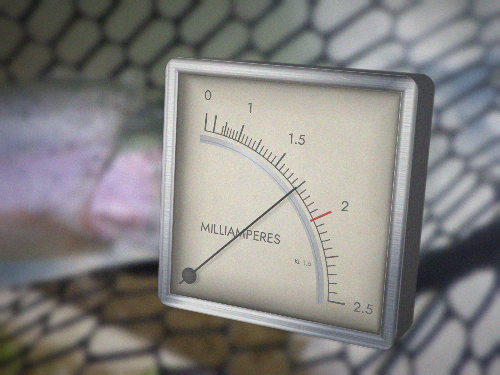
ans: 1.75,mA
